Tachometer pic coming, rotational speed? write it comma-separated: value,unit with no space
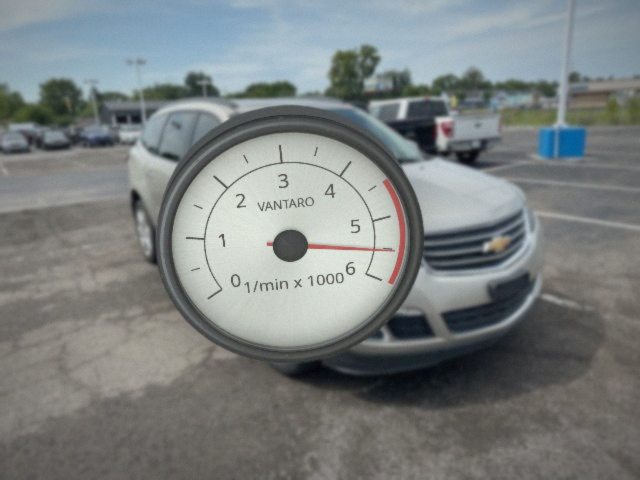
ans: 5500,rpm
